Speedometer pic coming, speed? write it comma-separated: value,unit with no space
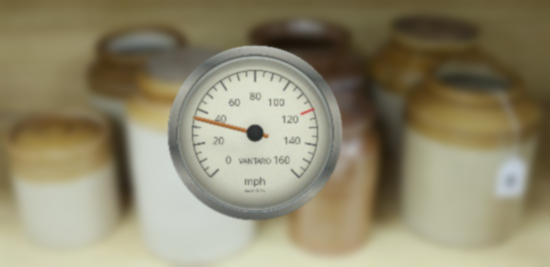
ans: 35,mph
